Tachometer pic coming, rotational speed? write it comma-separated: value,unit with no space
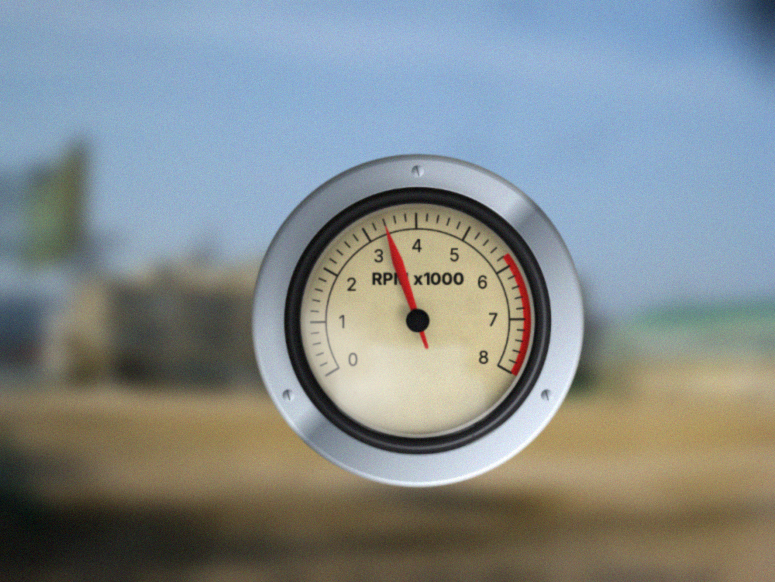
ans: 3400,rpm
